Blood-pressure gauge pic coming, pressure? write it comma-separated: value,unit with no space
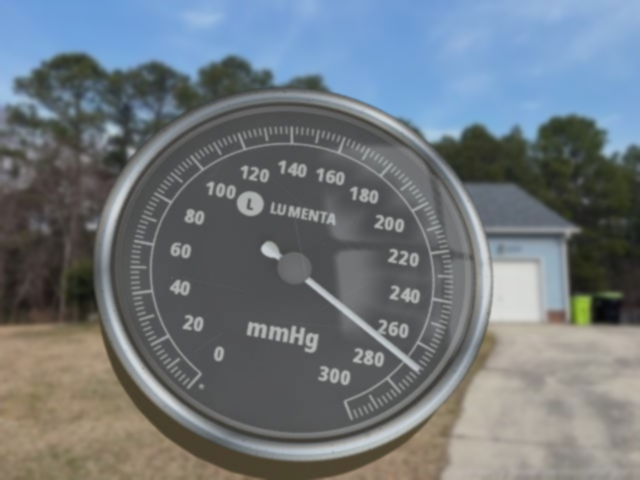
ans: 270,mmHg
